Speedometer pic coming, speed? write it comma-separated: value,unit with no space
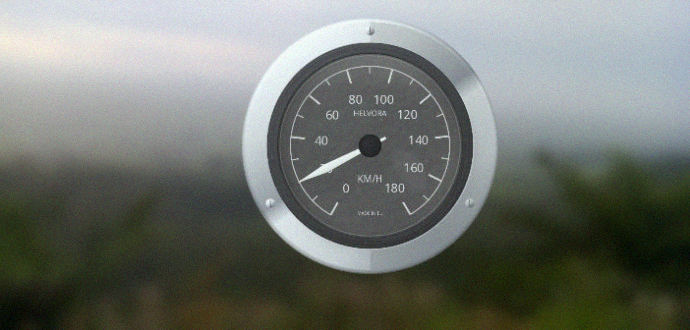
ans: 20,km/h
